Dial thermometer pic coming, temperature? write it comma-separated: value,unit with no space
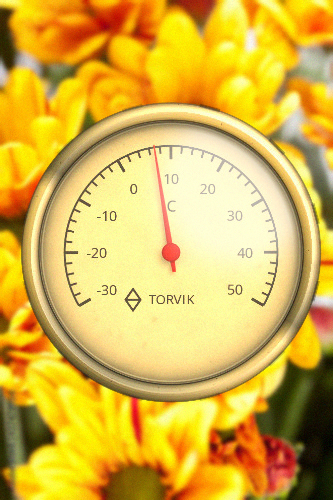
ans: 7,°C
